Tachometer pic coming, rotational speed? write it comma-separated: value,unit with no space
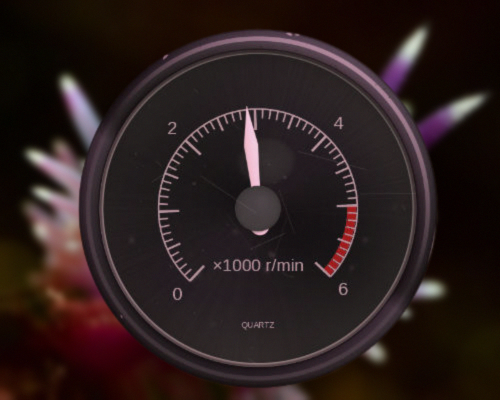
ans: 2900,rpm
